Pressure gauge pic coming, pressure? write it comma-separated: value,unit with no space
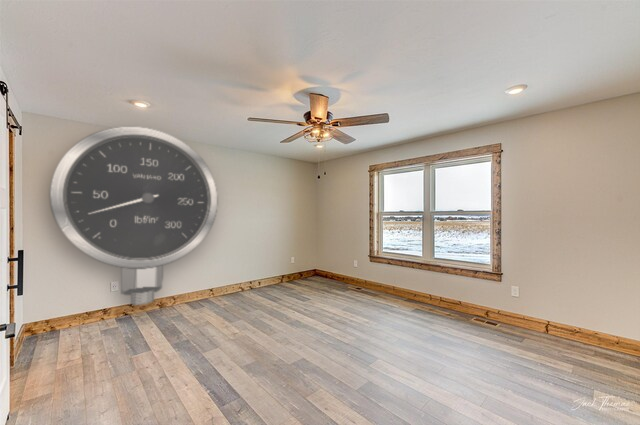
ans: 25,psi
